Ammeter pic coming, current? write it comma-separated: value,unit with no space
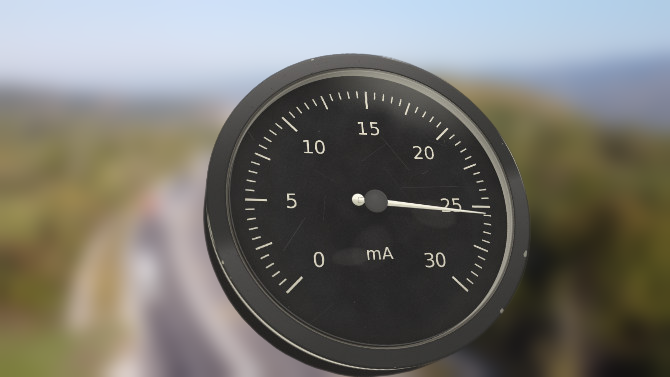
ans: 25.5,mA
